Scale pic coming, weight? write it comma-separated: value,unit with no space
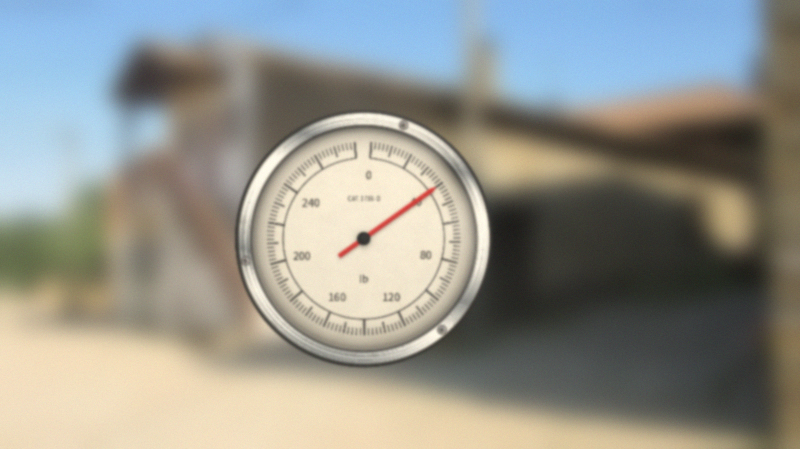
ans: 40,lb
